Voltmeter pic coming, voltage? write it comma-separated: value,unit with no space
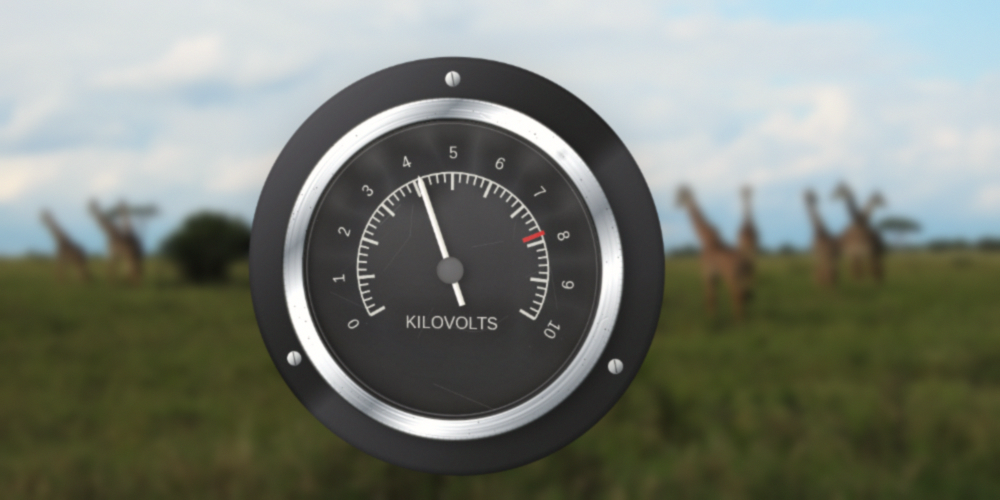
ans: 4.2,kV
